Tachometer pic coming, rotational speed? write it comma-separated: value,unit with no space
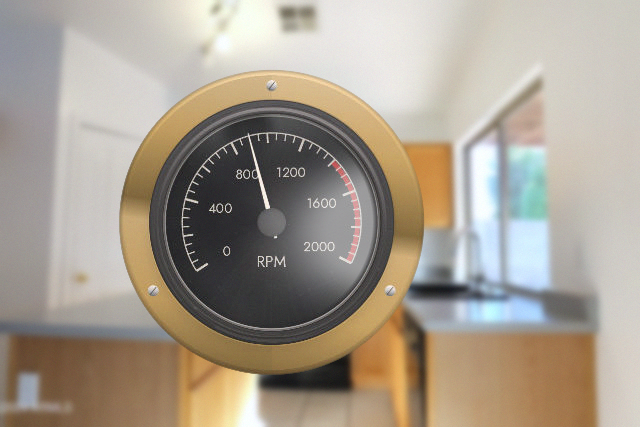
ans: 900,rpm
